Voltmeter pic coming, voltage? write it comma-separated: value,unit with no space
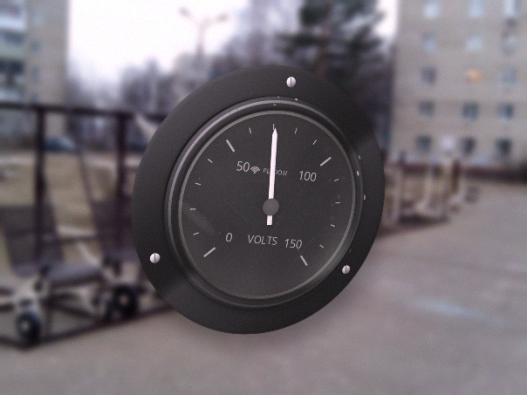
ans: 70,V
